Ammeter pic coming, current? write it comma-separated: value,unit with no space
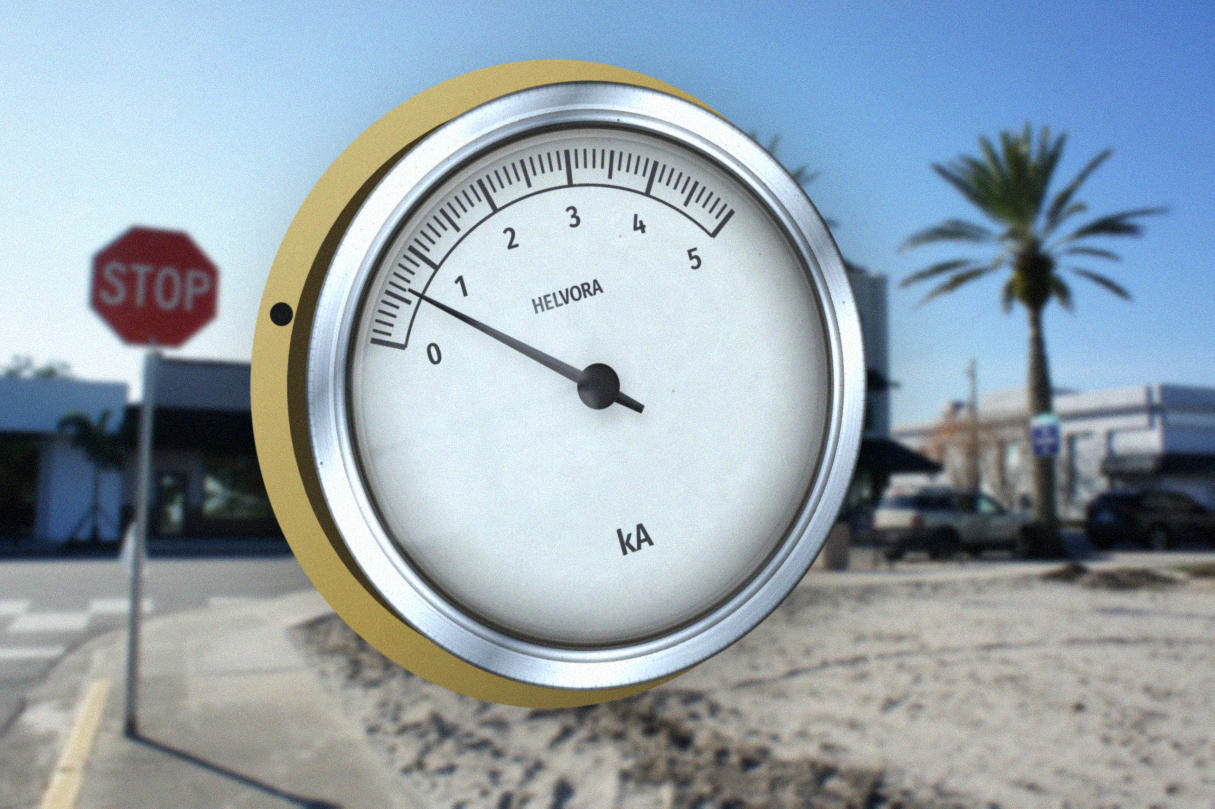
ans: 0.6,kA
